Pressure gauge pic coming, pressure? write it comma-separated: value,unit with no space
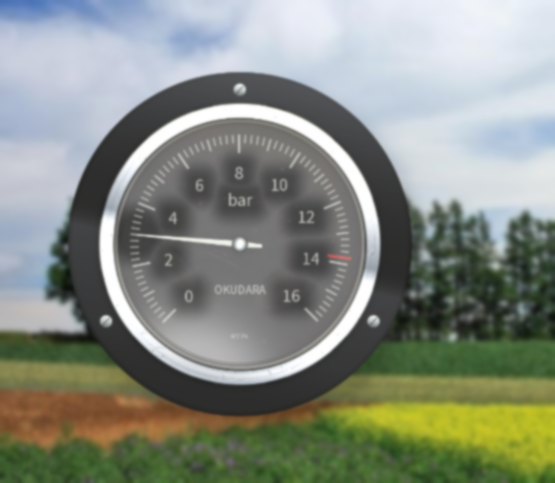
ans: 3,bar
